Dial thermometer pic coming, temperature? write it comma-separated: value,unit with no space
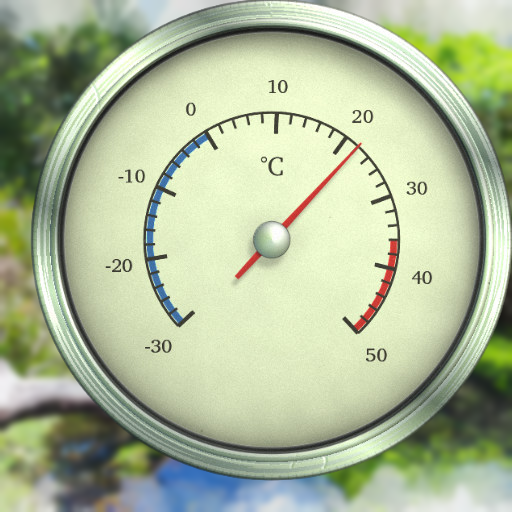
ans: 22,°C
